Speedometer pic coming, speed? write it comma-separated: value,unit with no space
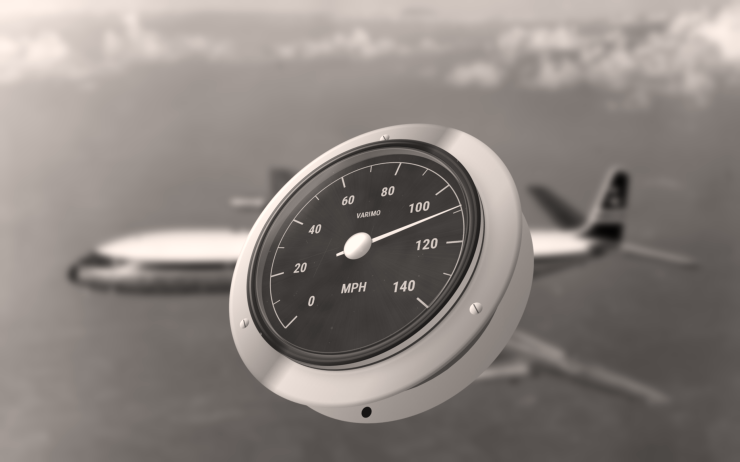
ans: 110,mph
